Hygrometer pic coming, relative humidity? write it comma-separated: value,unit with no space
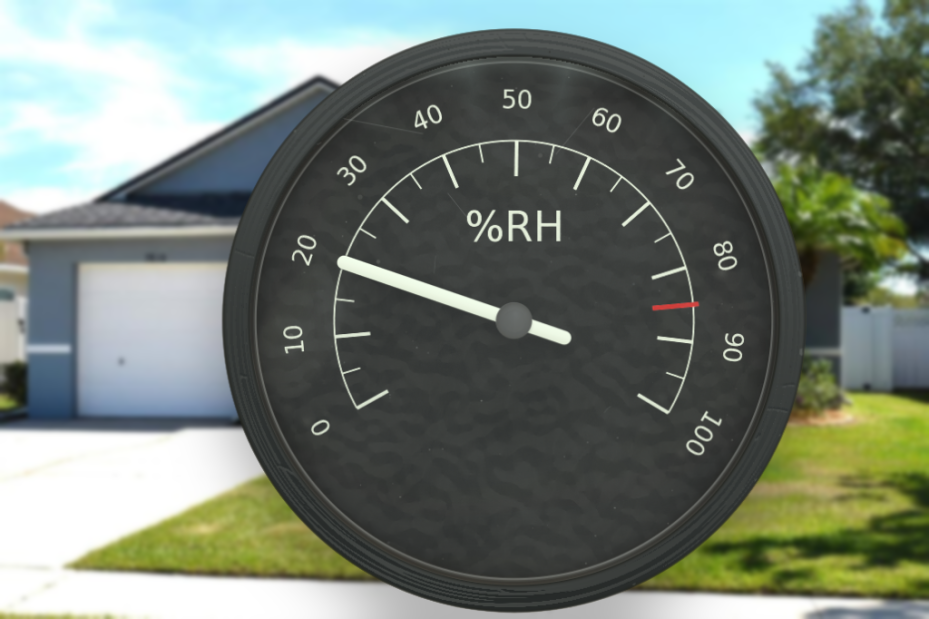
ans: 20,%
